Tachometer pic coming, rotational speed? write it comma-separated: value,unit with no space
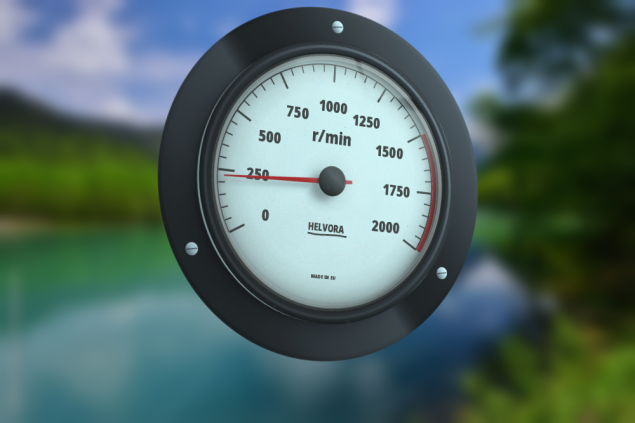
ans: 225,rpm
